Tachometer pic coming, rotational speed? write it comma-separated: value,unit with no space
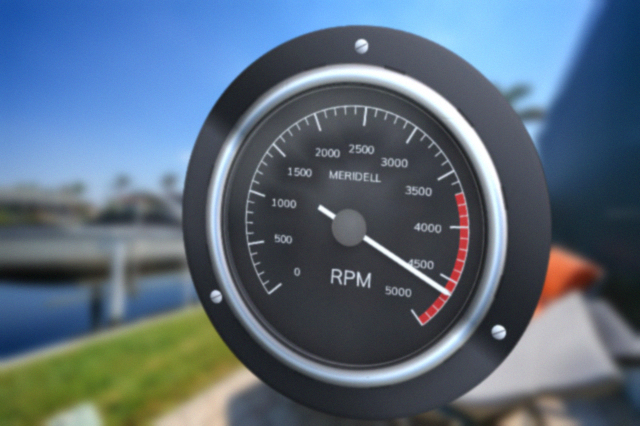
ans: 4600,rpm
